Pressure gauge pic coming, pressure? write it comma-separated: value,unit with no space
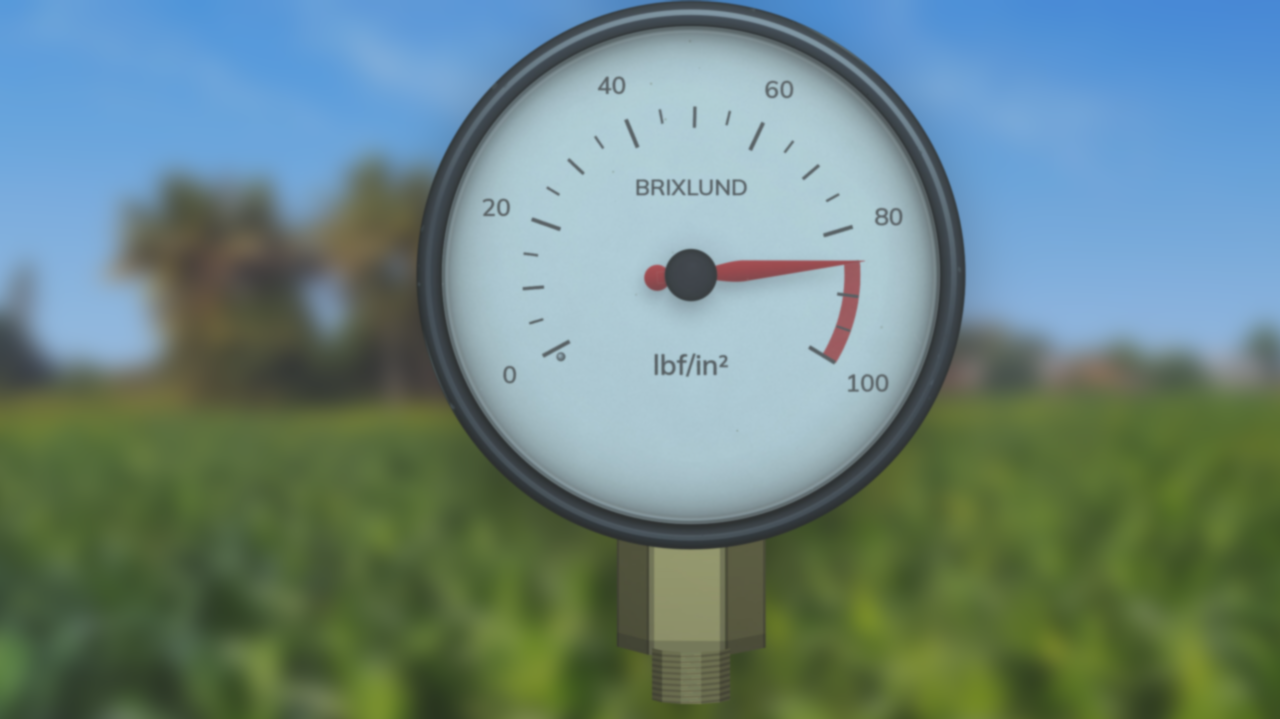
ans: 85,psi
